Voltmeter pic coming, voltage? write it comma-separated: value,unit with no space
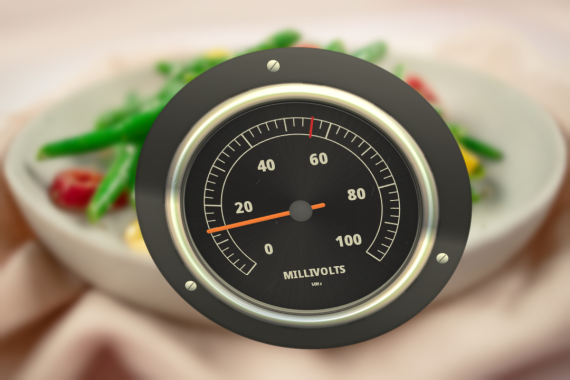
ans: 14,mV
